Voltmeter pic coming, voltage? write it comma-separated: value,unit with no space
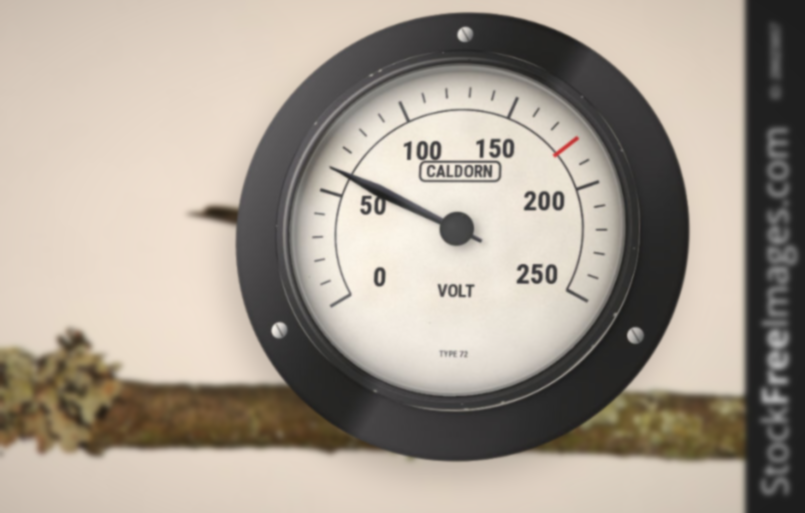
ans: 60,V
